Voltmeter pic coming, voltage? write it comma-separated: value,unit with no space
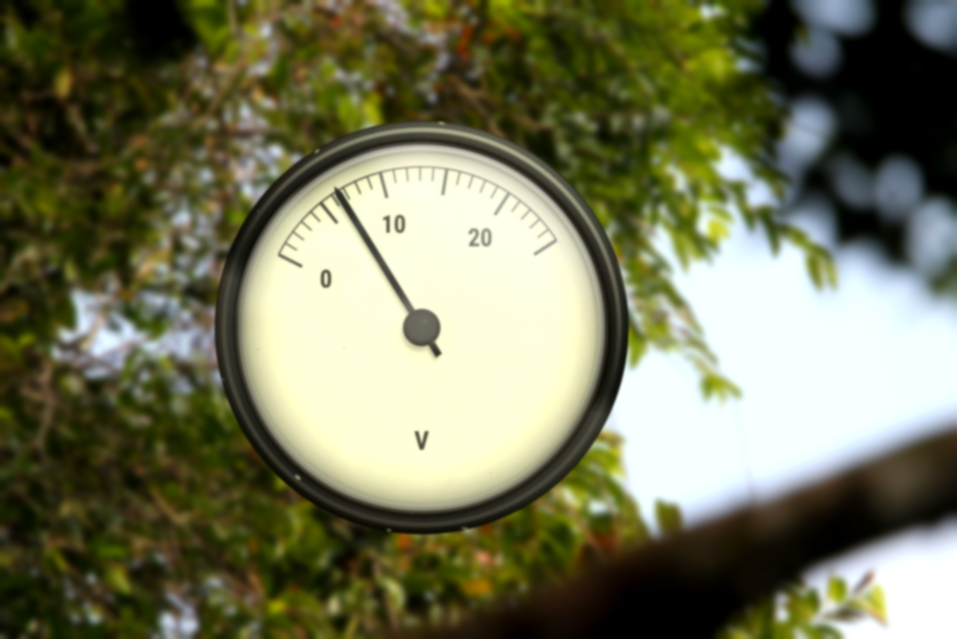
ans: 6.5,V
